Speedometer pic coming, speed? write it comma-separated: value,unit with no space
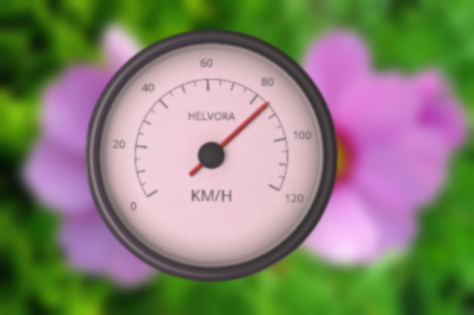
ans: 85,km/h
